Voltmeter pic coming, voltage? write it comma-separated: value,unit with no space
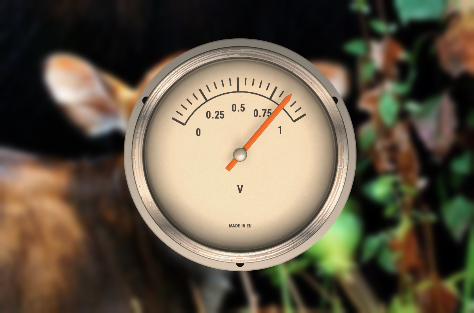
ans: 0.85,V
